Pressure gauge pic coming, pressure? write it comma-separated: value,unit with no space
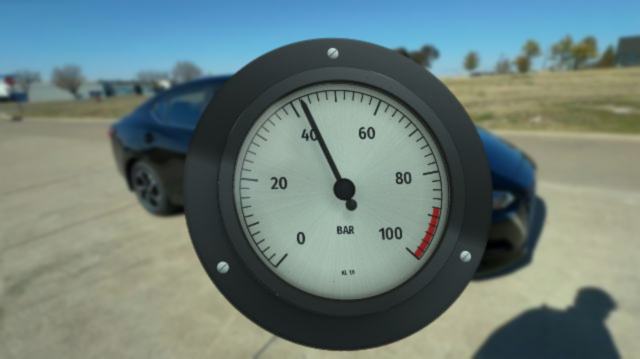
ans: 42,bar
